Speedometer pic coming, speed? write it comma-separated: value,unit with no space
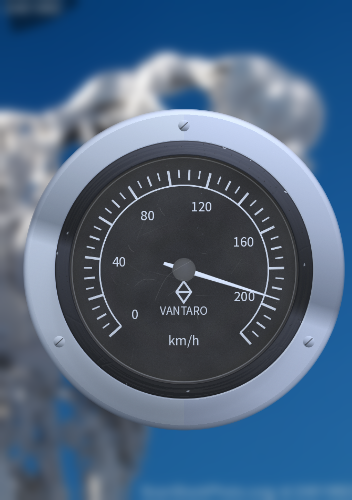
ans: 195,km/h
